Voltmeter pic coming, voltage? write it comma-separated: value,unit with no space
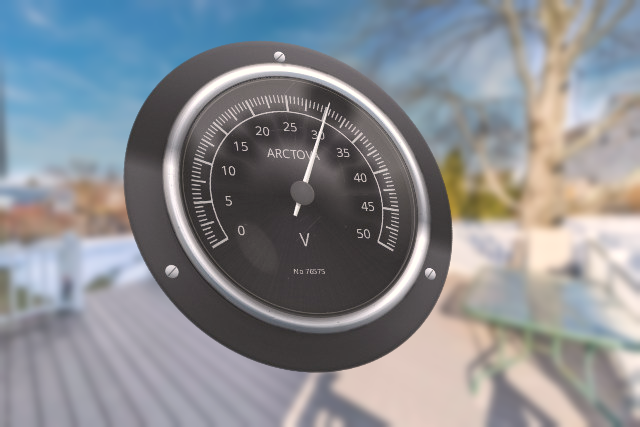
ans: 30,V
